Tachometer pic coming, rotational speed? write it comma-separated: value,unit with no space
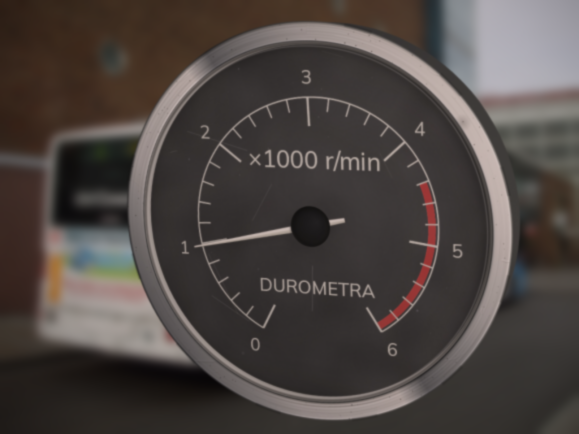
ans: 1000,rpm
